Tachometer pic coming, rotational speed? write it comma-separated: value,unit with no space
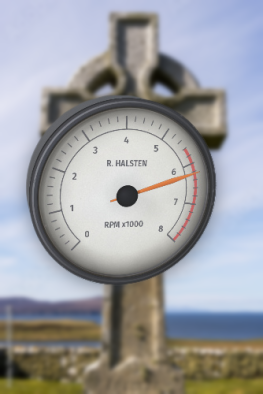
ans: 6200,rpm
